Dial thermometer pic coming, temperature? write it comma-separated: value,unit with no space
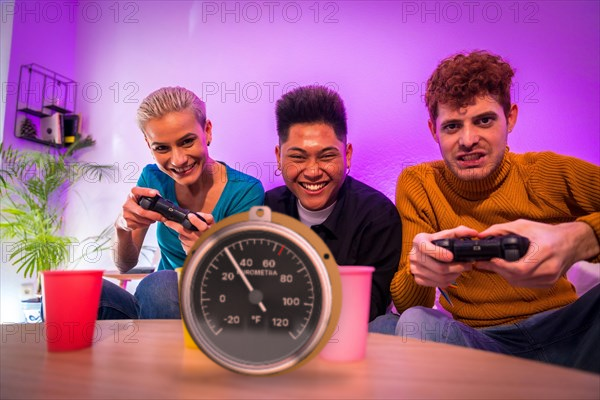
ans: 32,°F
